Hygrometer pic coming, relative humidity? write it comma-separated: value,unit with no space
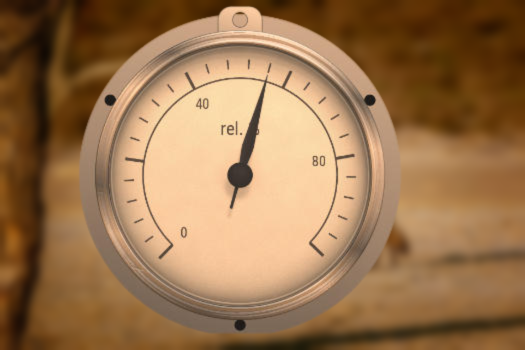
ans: 56,%
